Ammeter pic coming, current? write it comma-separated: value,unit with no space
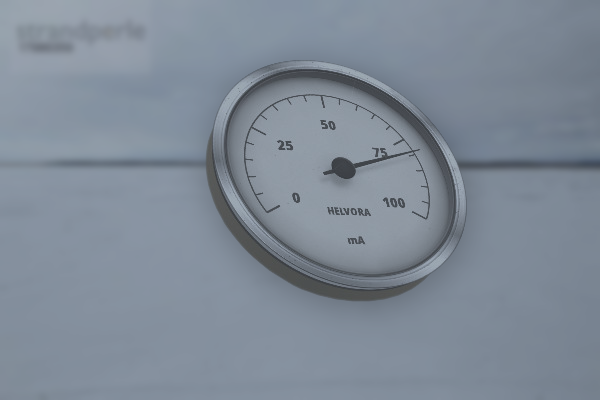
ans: 80,mA
